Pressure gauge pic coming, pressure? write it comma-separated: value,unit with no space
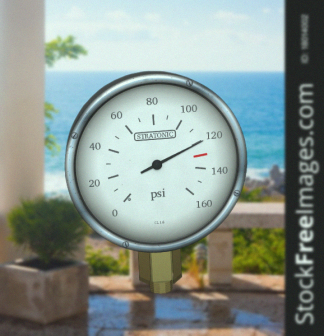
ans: 120,psi
